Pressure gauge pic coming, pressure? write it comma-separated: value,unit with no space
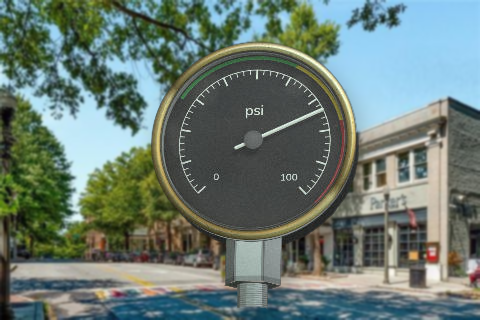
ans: 74,psi
